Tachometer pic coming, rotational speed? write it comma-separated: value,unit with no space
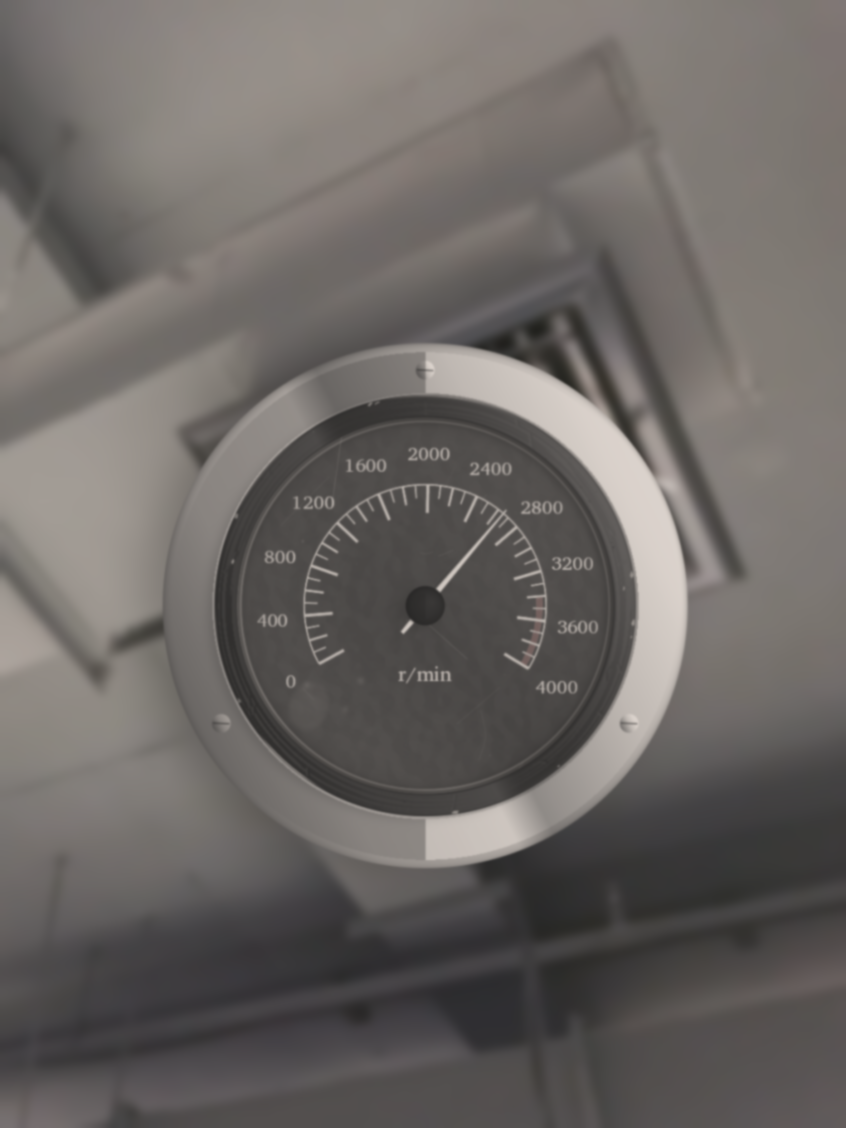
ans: 2650,rpm
